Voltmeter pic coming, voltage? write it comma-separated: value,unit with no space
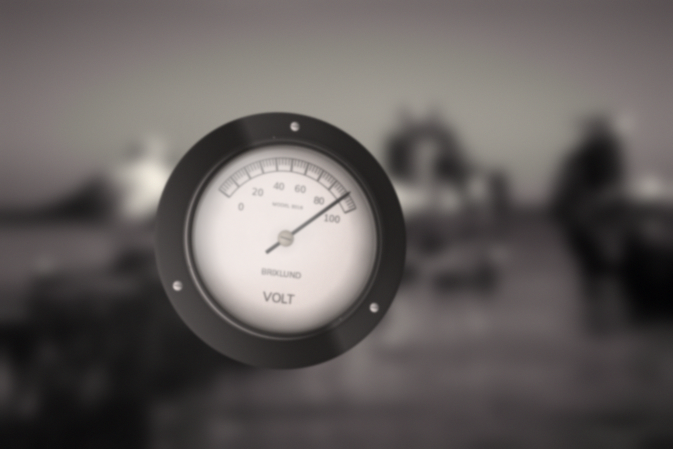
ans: 90,V
